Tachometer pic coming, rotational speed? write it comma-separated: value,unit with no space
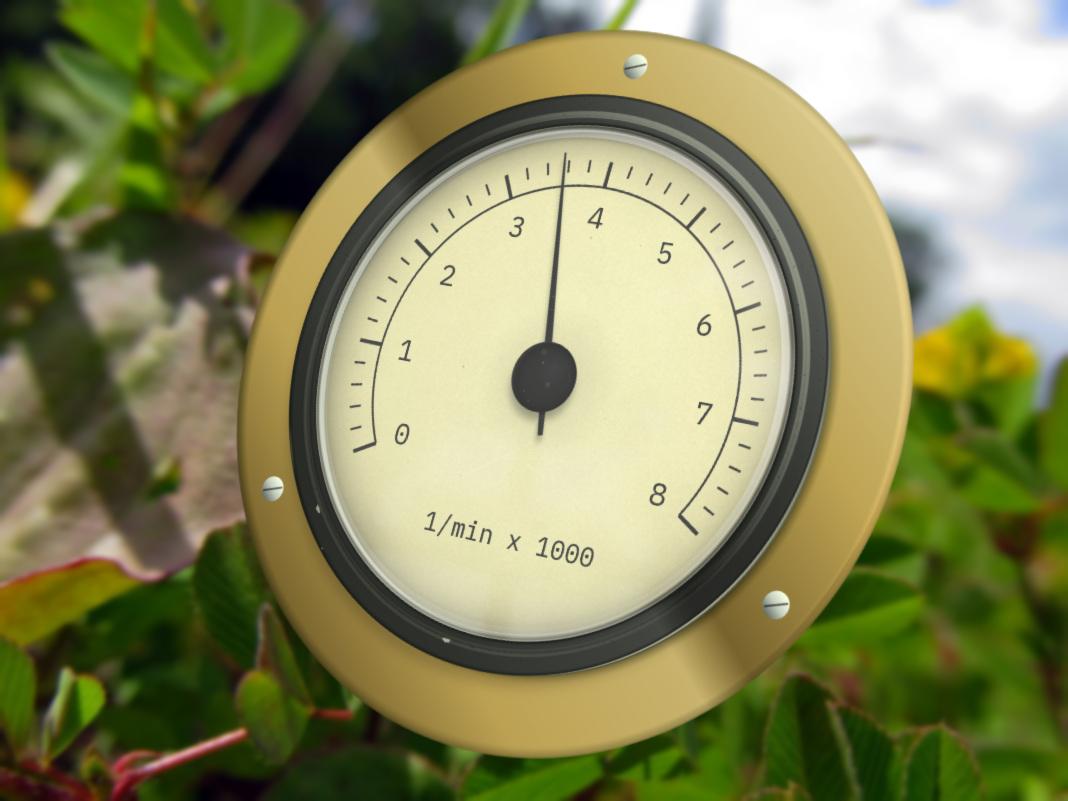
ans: 3600,rpm
